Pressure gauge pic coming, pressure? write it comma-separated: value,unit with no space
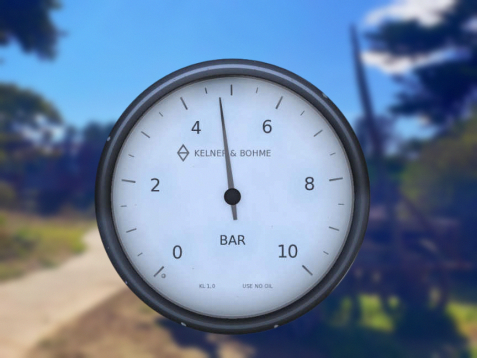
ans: 4.75,bar
